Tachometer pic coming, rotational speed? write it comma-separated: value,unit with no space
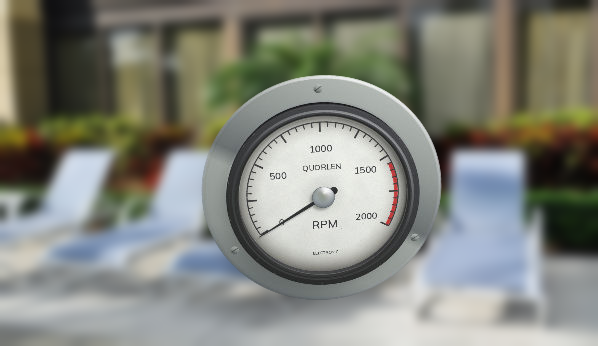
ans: 0,rpm
